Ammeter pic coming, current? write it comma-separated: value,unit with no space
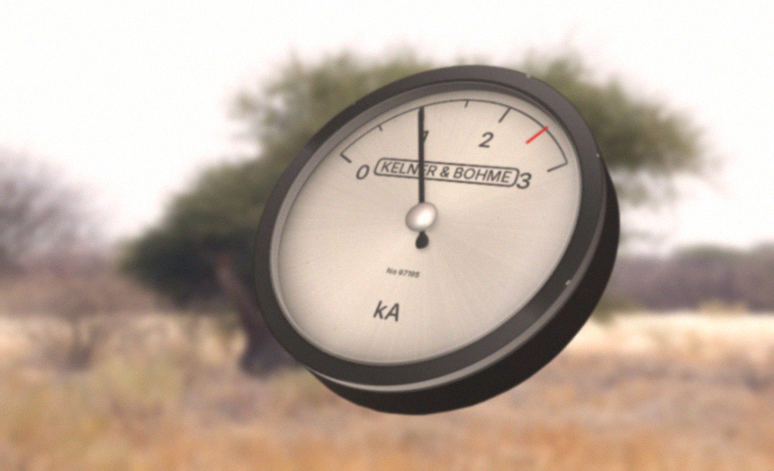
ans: 1,kA
